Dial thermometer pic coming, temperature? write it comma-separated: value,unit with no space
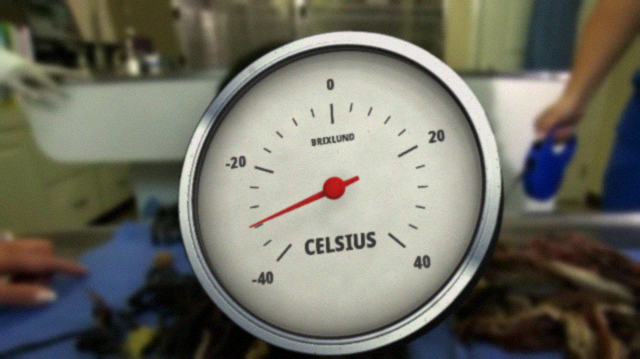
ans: -32,°C
